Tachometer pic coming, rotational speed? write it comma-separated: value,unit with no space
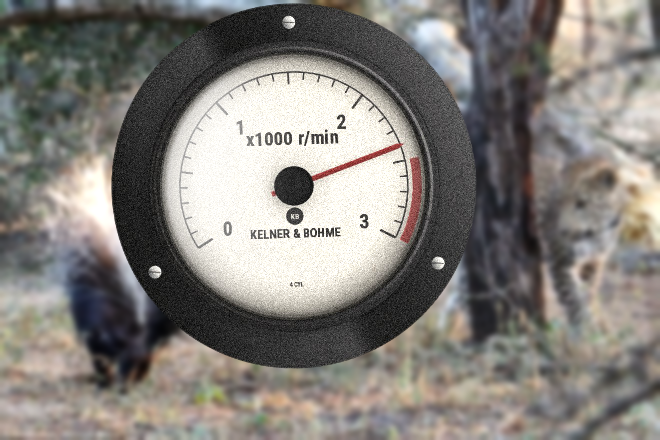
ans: 2400,rpm
